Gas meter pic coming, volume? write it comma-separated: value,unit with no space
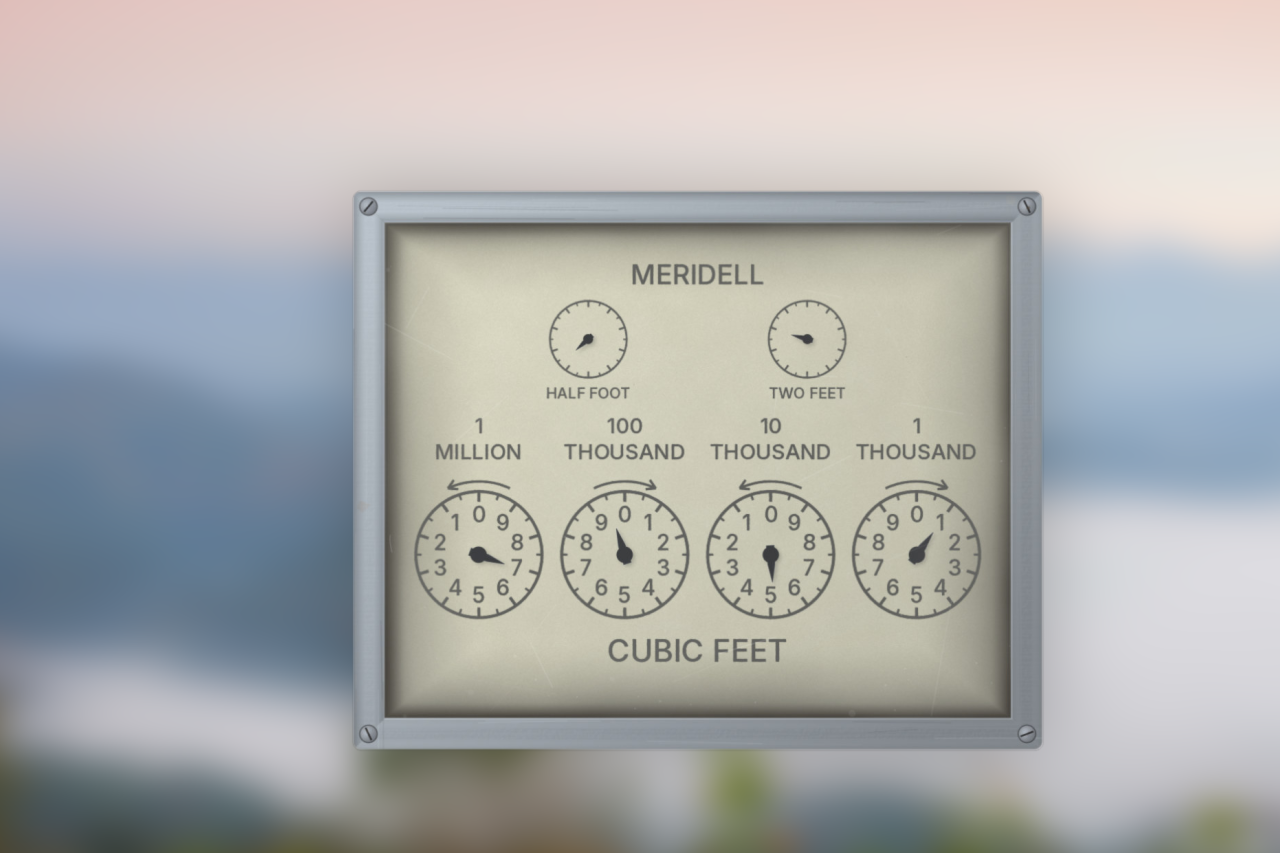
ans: 695100,ft³
